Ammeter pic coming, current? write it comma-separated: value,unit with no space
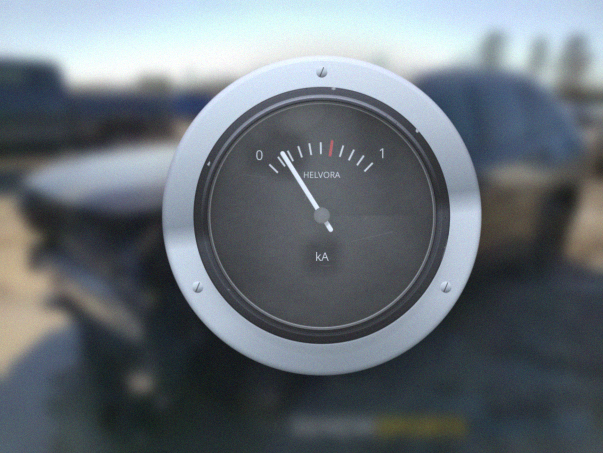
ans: 0.15,kA
